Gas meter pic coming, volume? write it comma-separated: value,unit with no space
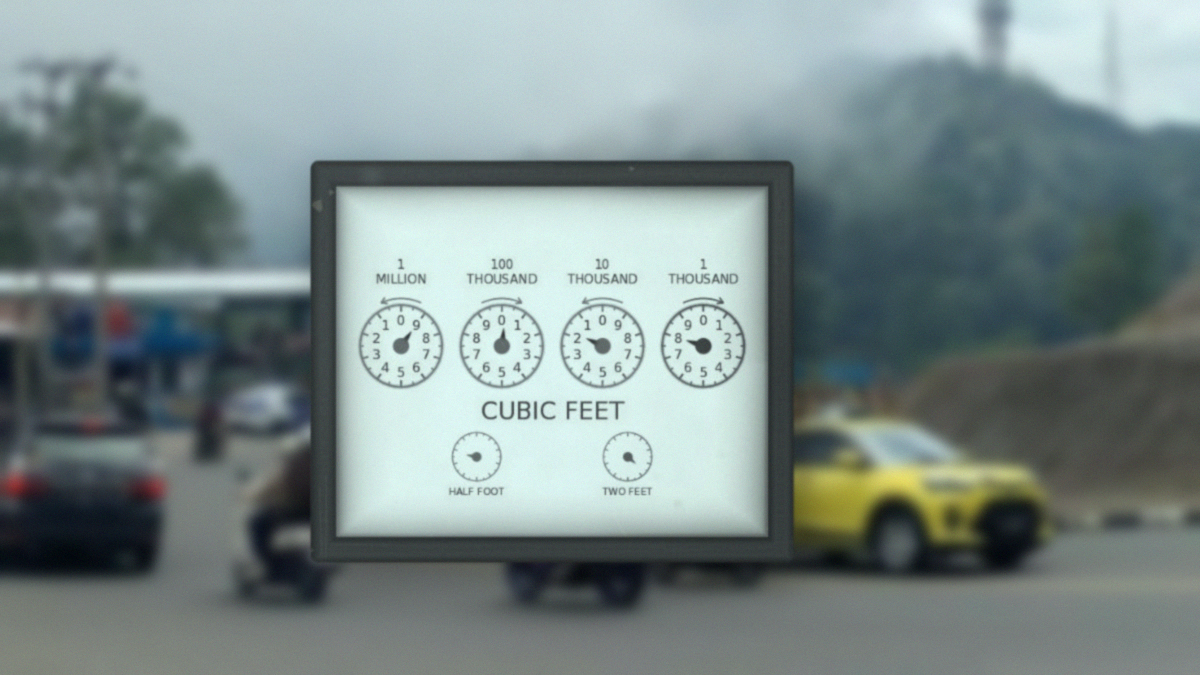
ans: 901800,ft³
